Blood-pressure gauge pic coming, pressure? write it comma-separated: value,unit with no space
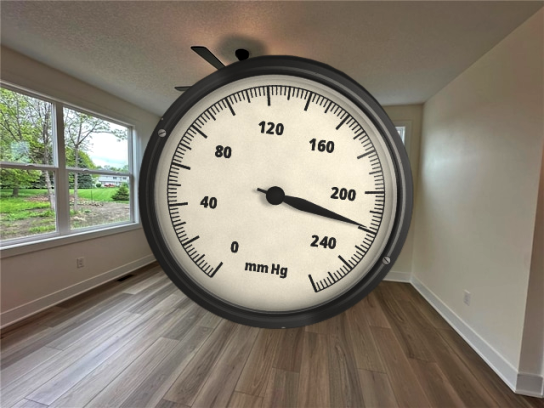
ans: 218,mmHg
